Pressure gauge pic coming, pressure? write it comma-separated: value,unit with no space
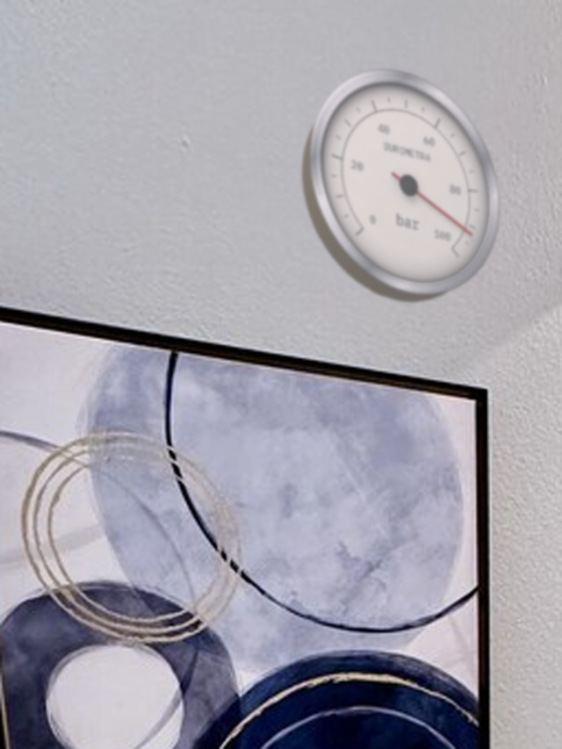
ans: 92.5,bar
